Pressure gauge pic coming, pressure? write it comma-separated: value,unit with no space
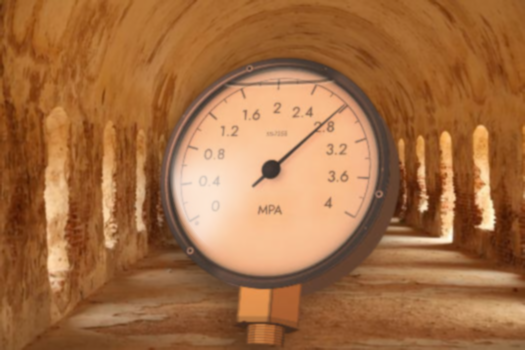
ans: 2.8,MPa
